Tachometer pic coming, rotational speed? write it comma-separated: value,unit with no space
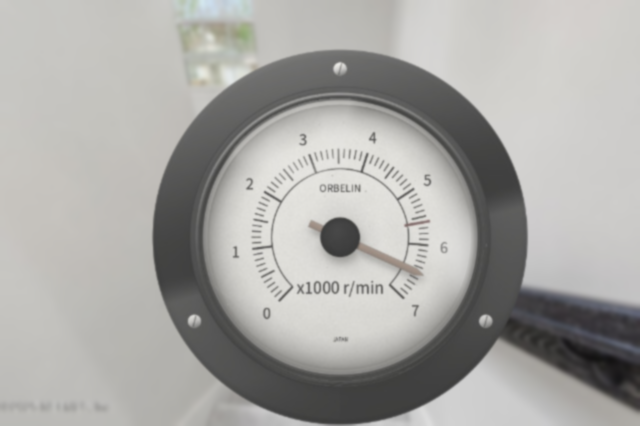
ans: 6500,rpm
